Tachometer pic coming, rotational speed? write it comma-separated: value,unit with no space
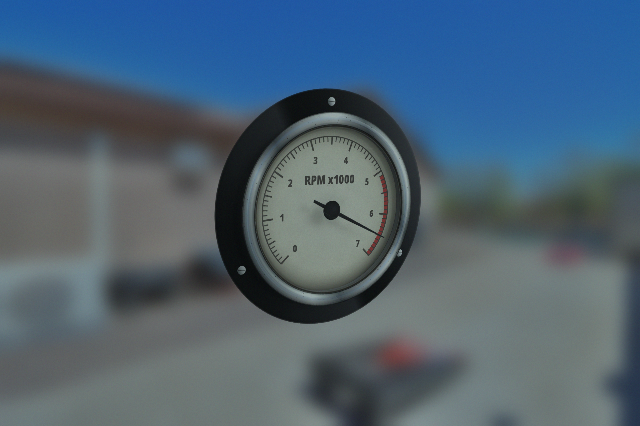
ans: 6500,rpm
